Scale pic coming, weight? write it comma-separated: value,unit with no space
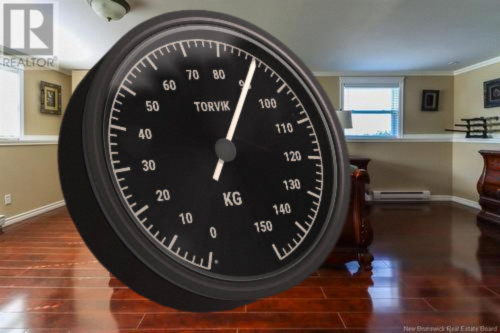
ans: 90,kg
